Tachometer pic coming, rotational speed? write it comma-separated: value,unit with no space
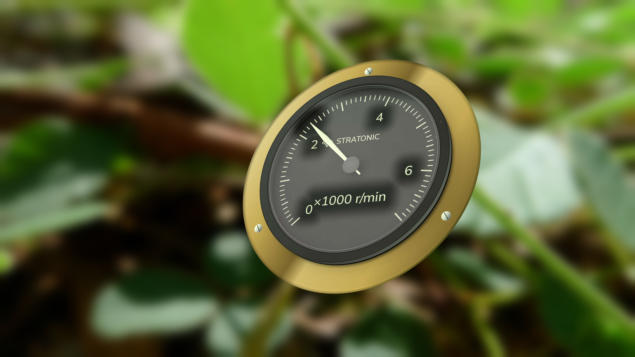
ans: 2300,rpm
